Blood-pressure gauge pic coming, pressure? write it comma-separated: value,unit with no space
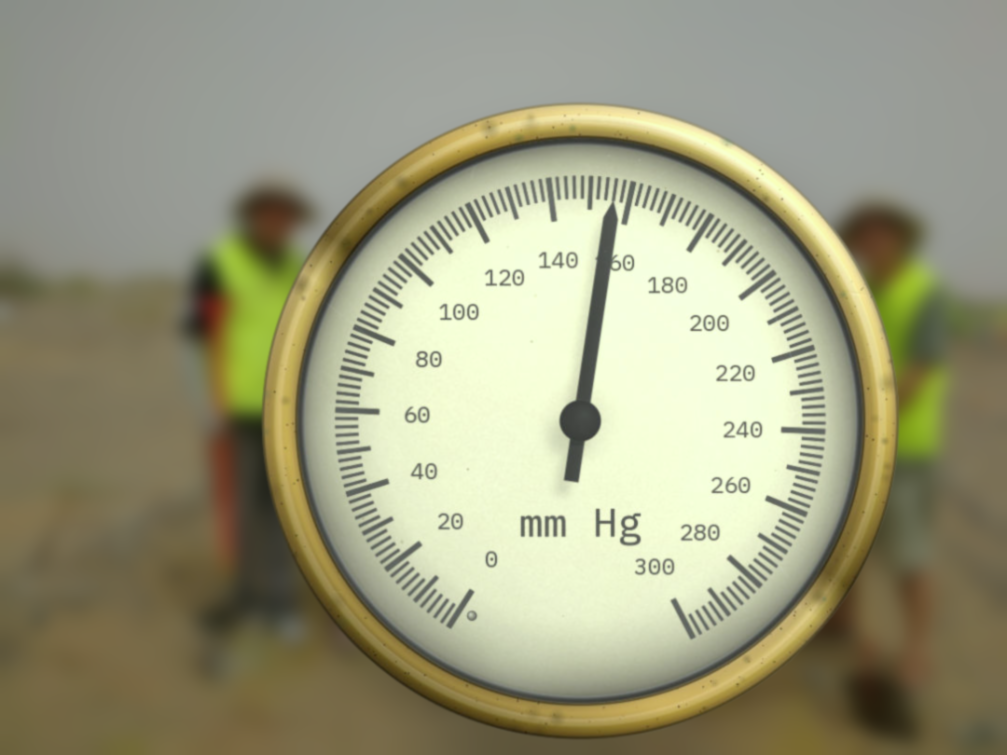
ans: 156,mmHg
